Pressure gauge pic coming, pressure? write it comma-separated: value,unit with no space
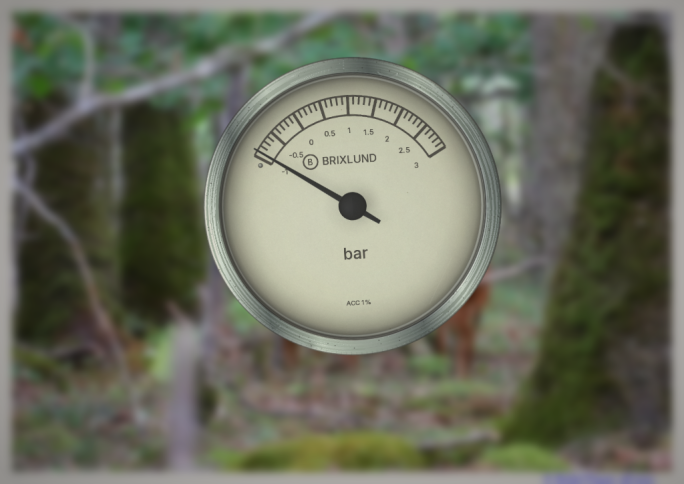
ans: -0.9,bar
